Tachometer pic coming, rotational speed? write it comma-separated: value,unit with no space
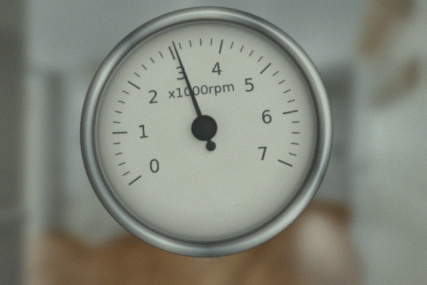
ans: 3100,rpm
